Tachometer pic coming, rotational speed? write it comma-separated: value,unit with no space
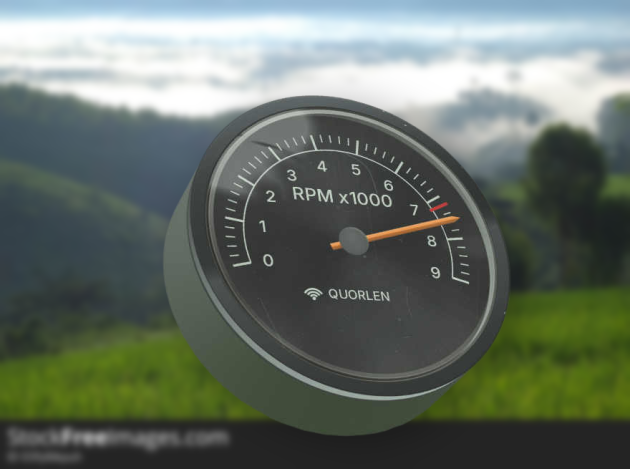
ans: 7600,rpm
